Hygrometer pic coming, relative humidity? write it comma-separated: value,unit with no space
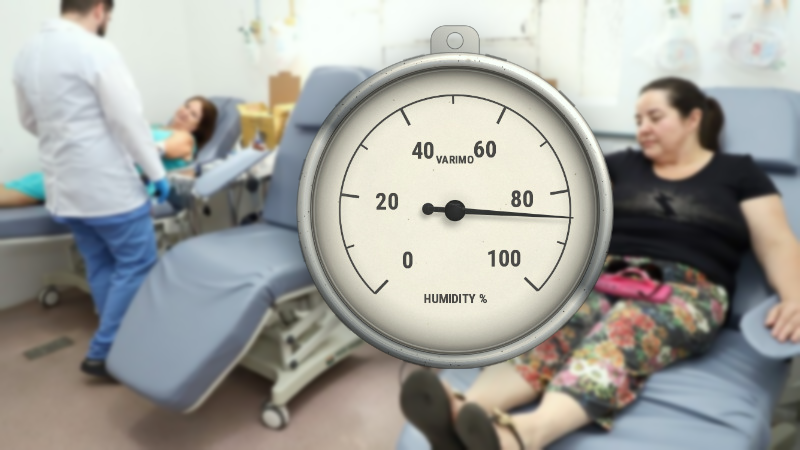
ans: 85,%
